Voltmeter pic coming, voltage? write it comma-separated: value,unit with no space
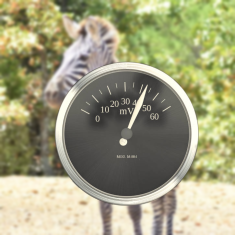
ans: 42.5,mV
